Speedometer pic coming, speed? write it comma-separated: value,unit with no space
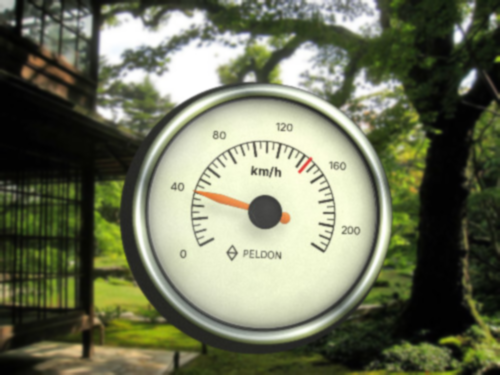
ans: 40,km/h
